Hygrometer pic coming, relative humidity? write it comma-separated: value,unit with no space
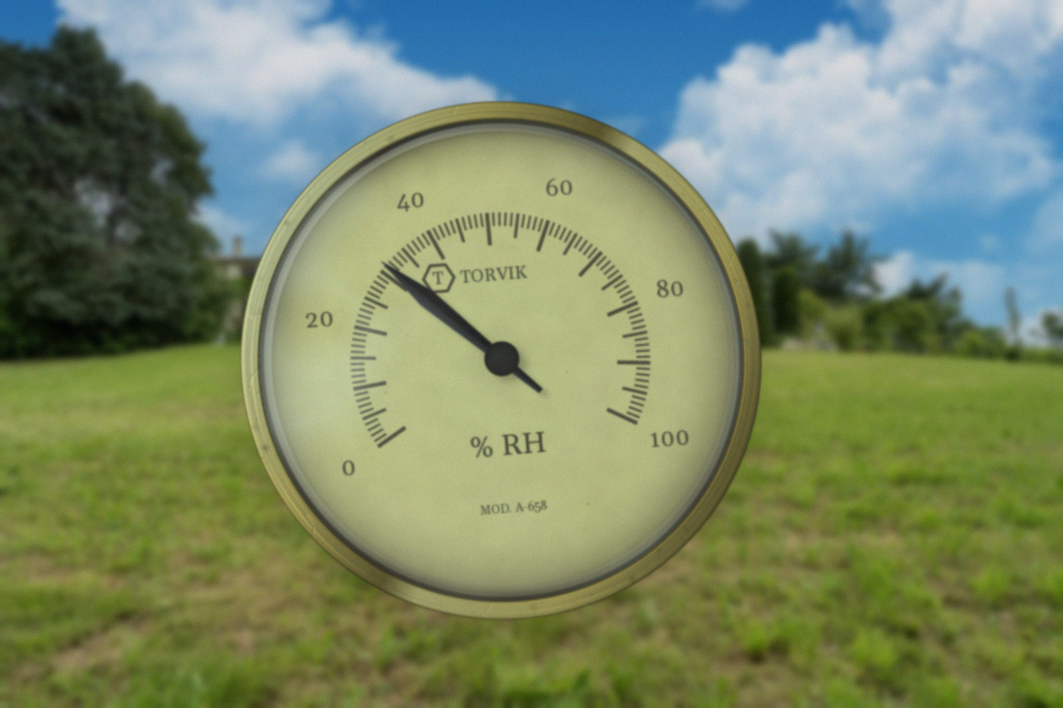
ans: 31,%
